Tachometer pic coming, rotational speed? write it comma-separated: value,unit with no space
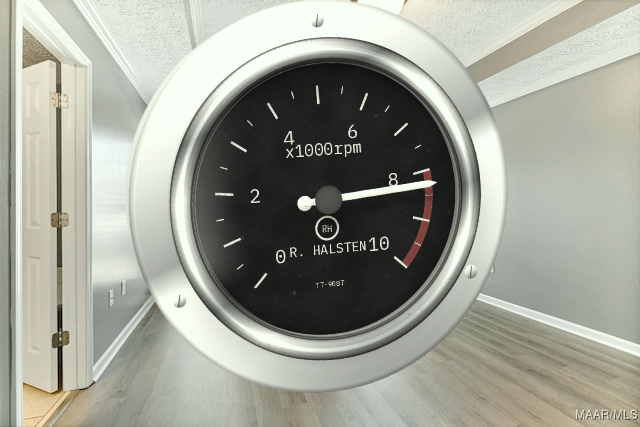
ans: 8250,rpm
